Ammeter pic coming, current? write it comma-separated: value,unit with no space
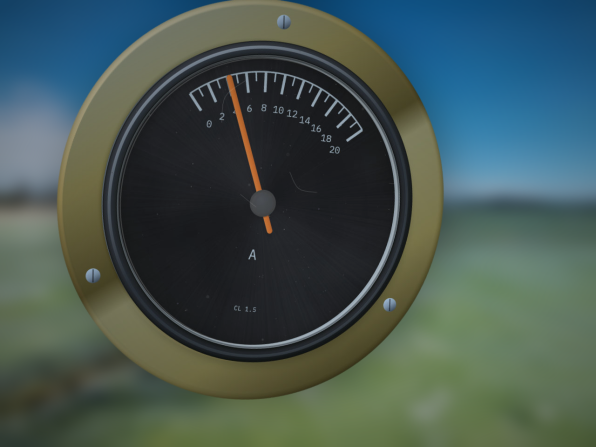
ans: 4,A
